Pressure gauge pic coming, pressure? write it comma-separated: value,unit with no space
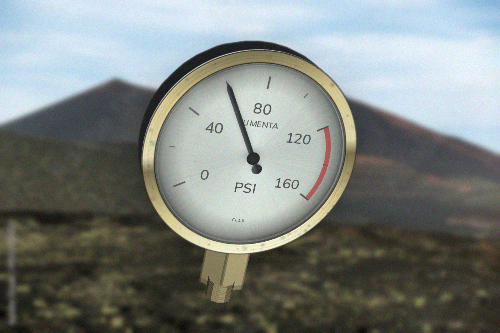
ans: 60,psi
